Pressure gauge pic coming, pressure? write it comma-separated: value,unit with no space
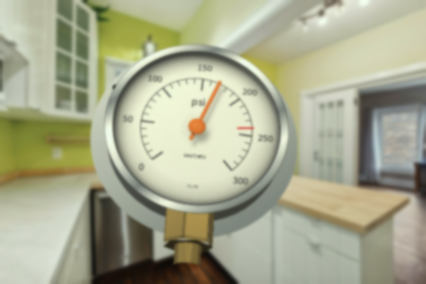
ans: 170,psi
